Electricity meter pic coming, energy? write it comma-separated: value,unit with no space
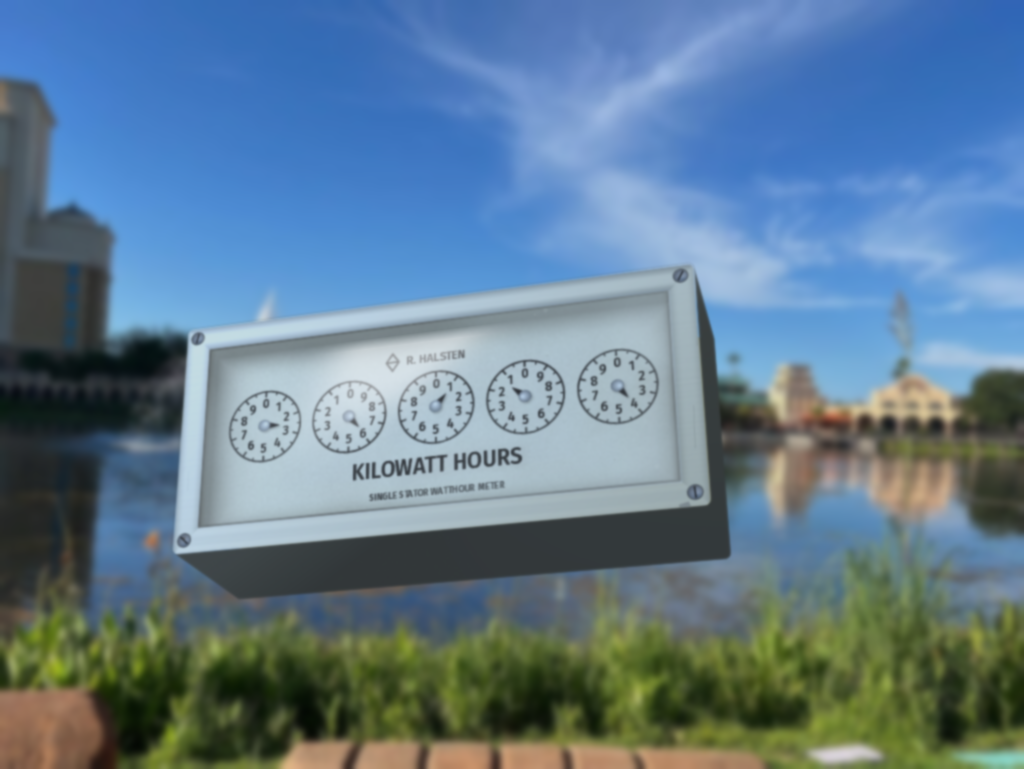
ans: 26114,kWh
